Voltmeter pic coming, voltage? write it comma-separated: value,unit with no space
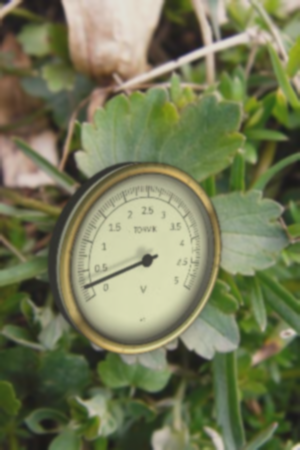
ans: 0.25,V
